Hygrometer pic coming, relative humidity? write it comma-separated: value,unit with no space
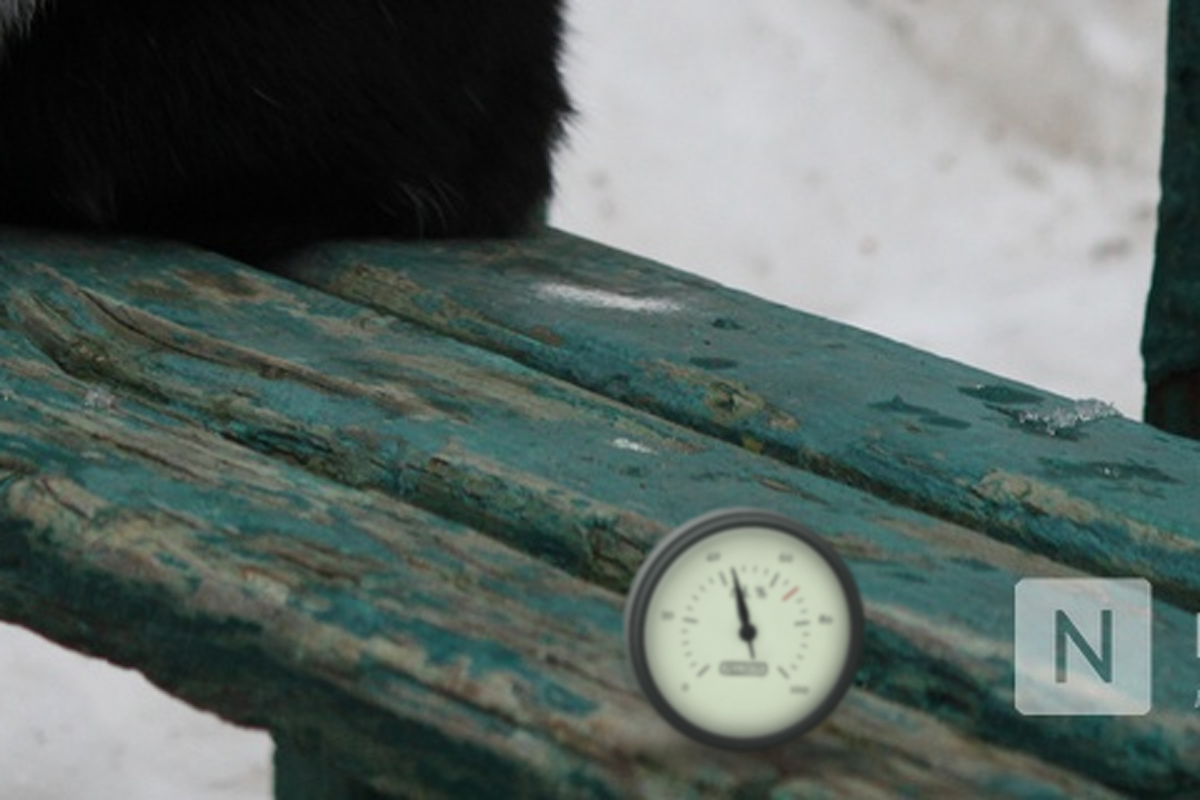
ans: 44,%
